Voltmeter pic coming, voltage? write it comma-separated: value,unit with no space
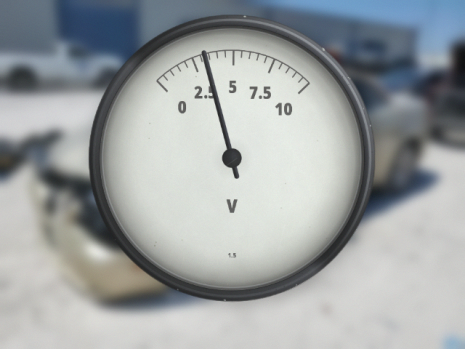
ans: 3.25,V
